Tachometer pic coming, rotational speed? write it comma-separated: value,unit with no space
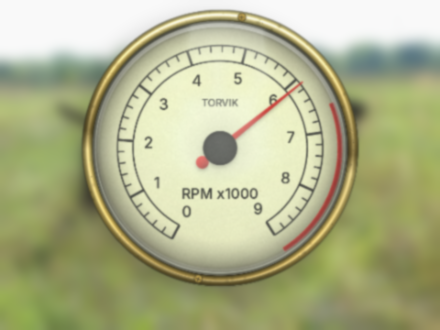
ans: 6100,rpm
